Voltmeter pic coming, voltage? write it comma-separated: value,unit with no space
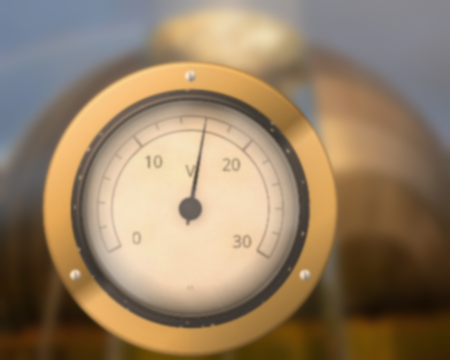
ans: 16,V
